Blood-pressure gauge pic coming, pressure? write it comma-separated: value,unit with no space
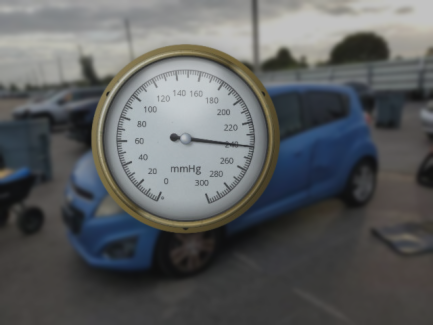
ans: 240,mmHg
